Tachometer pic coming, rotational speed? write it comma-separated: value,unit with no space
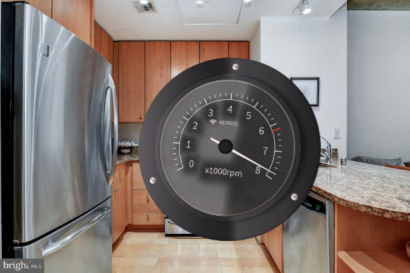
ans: 7800,rpm
